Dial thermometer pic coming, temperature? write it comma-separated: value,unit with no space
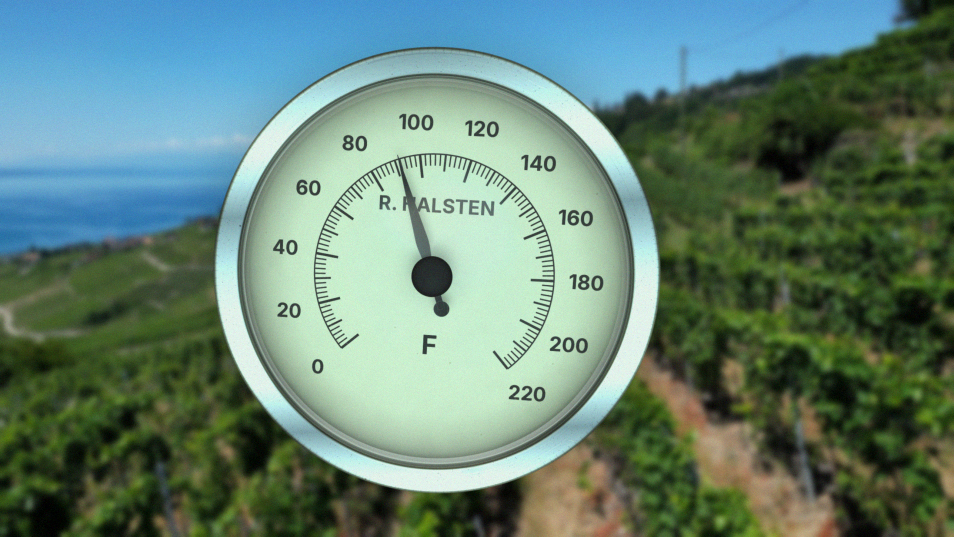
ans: 92,°F
